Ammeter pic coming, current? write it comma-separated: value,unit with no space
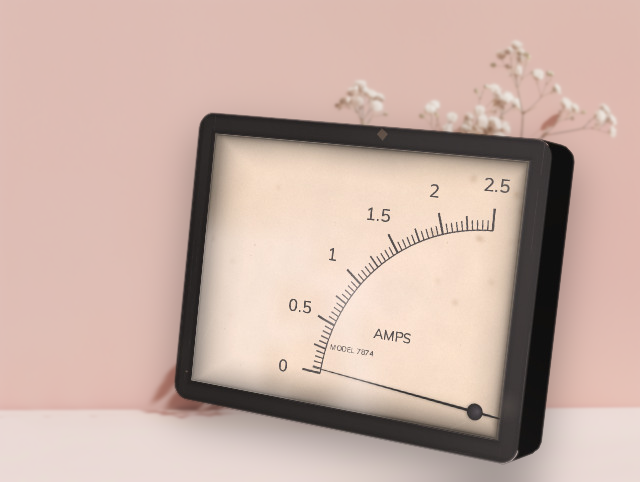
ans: 0.05,A
